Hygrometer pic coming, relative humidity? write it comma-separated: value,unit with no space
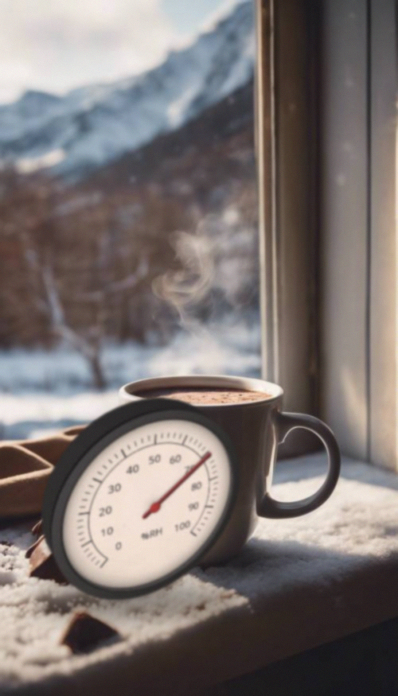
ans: 70,%
